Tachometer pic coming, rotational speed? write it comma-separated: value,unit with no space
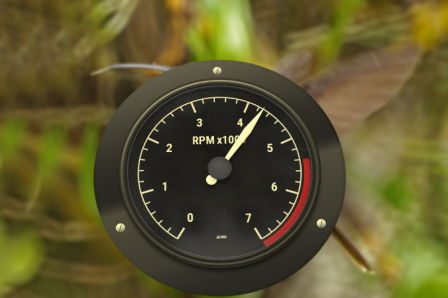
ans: 4300,rpm
